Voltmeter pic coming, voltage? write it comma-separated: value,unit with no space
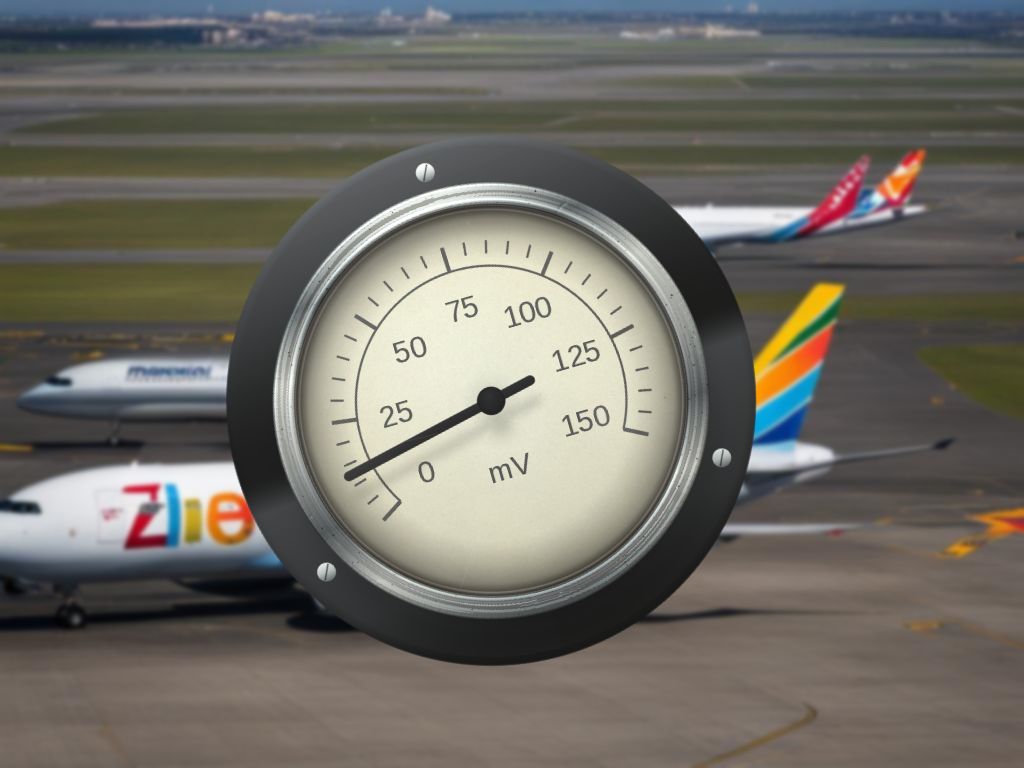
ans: 12.5,mV
